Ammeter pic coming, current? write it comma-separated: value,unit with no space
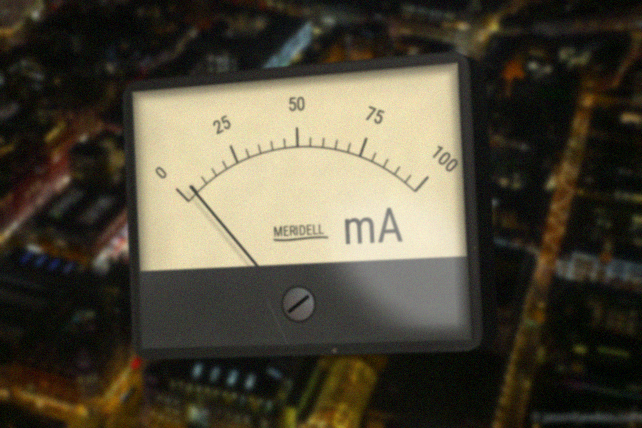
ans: 5,mA
